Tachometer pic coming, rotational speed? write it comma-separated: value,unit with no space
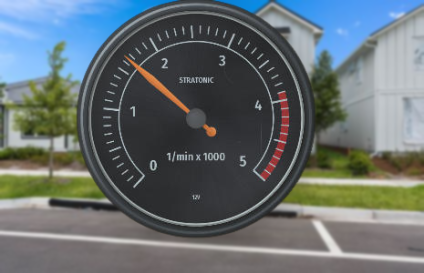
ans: 1650,rpm
